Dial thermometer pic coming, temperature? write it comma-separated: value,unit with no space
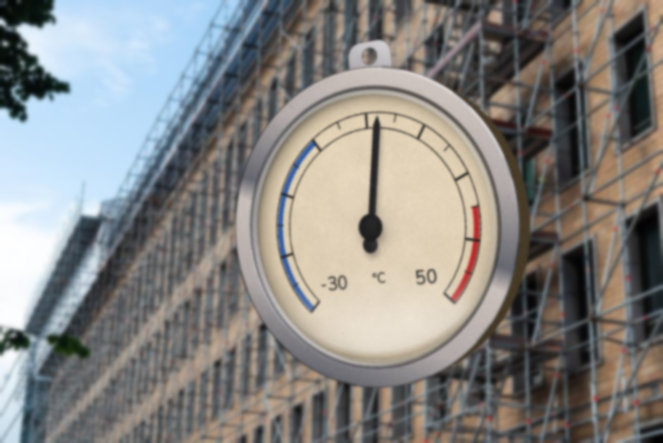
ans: 12.5,°C
